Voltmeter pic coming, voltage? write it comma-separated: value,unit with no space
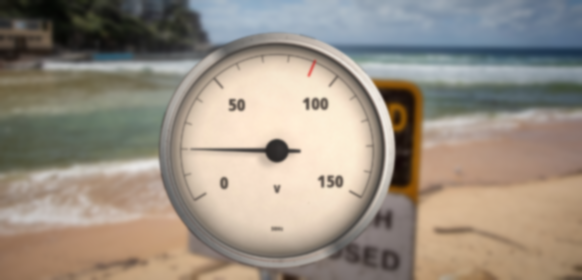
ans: 20,V
